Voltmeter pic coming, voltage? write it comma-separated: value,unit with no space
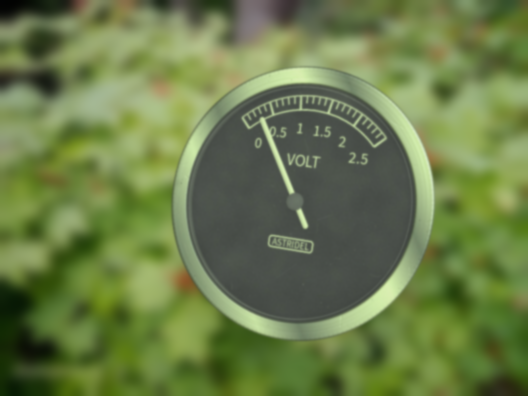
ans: 0.3,V
